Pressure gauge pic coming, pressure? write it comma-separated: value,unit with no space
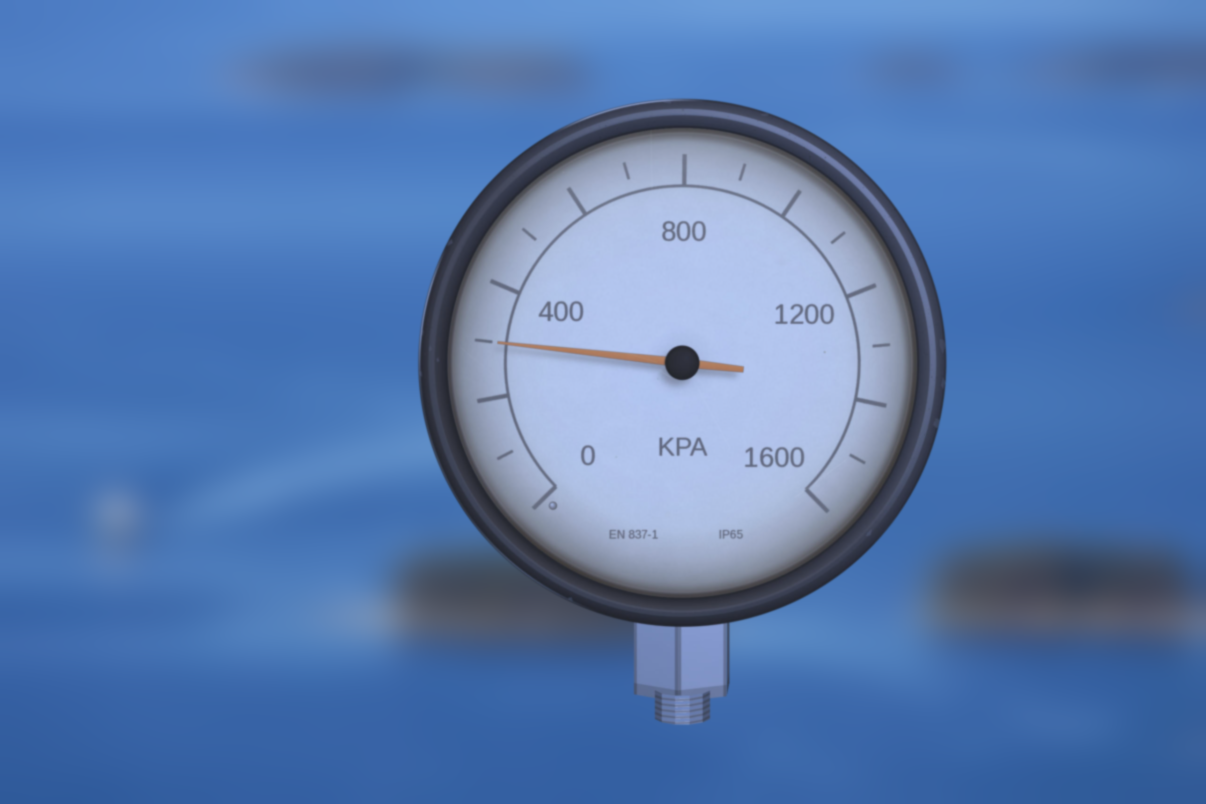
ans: 300,kPa
